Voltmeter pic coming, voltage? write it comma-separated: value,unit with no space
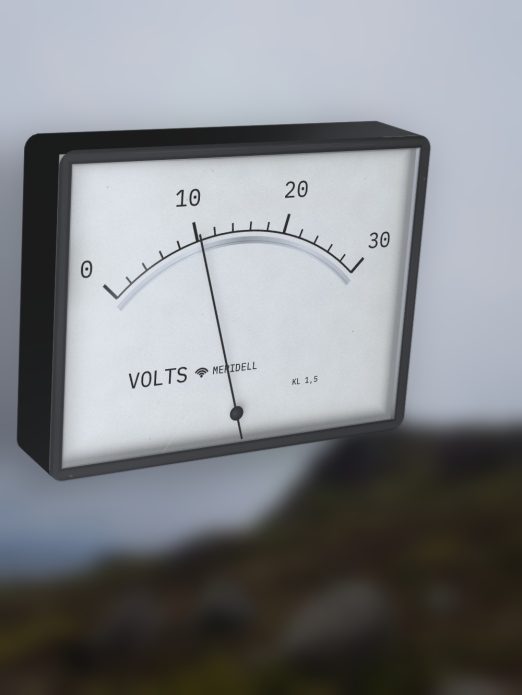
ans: 10,V
